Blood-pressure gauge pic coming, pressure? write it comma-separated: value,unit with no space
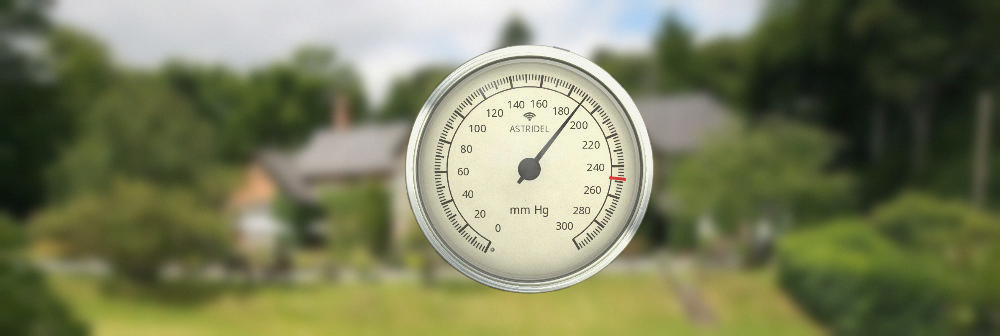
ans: 190,mmHg
